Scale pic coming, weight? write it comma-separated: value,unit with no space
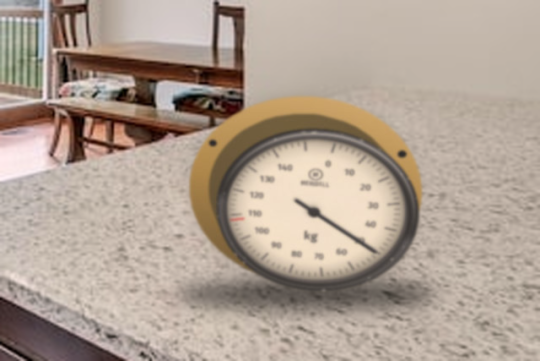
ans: 50,kg
